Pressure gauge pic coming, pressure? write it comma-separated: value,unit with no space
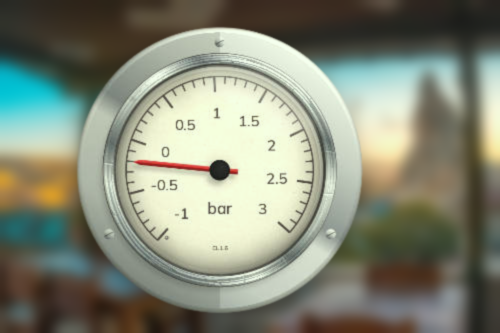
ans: -0.2,bar
